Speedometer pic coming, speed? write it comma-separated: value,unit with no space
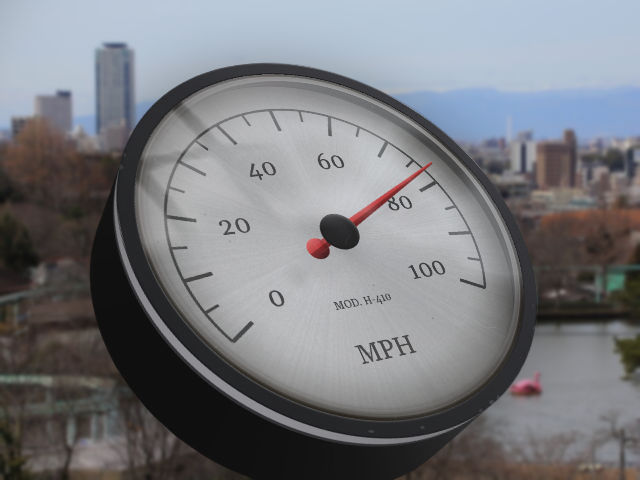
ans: 77.5,mph
